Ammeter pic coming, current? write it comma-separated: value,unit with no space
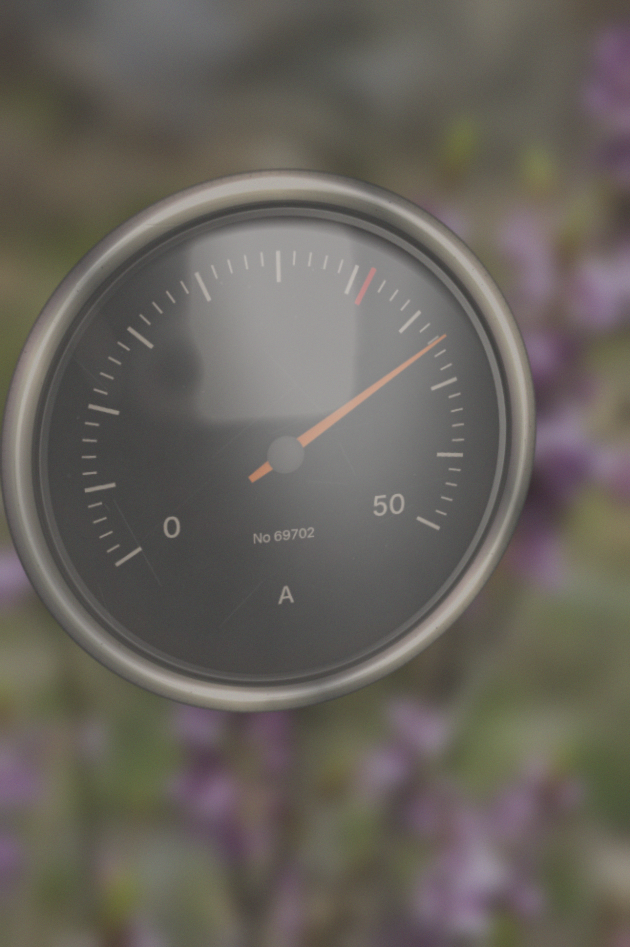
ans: 37,A
